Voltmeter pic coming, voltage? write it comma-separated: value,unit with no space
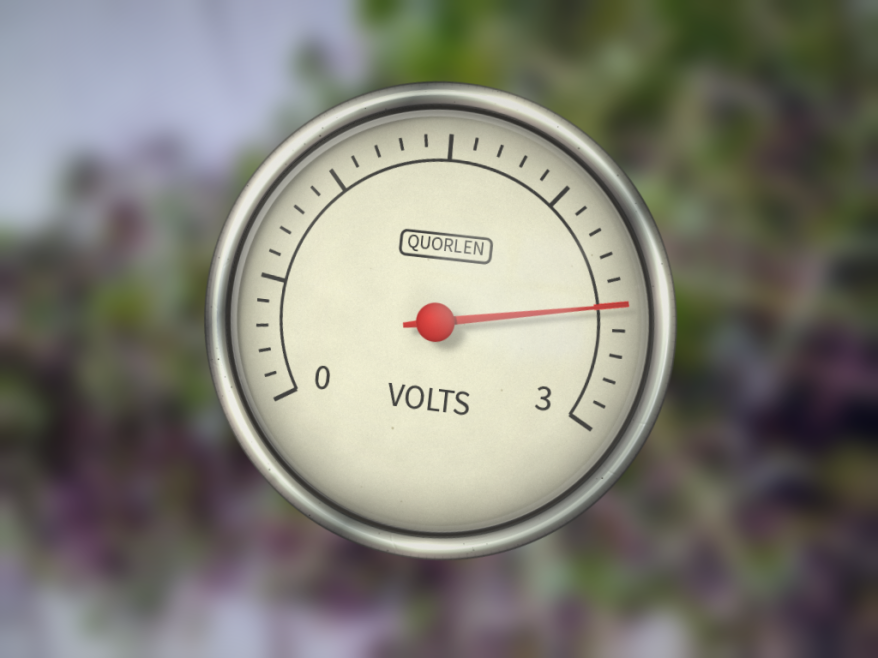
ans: 2.5,V
